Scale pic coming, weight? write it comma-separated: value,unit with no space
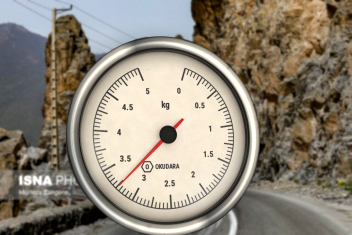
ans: 3.25,kg
